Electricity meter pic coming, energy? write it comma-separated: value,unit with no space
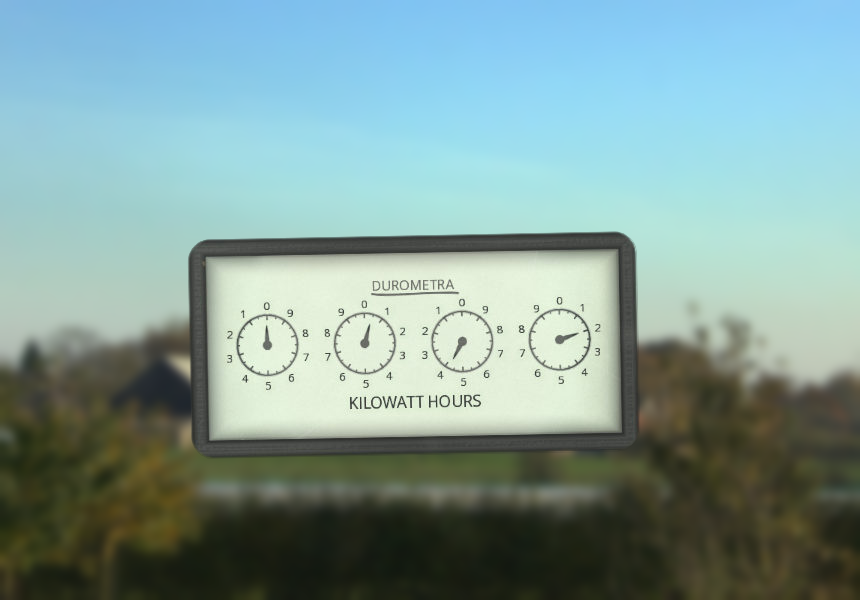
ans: 42,kWh
